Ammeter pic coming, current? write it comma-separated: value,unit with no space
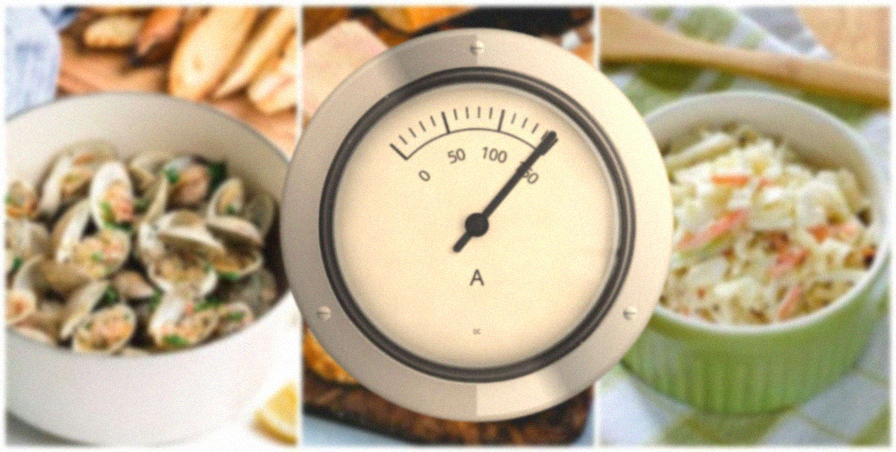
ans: 145,A
